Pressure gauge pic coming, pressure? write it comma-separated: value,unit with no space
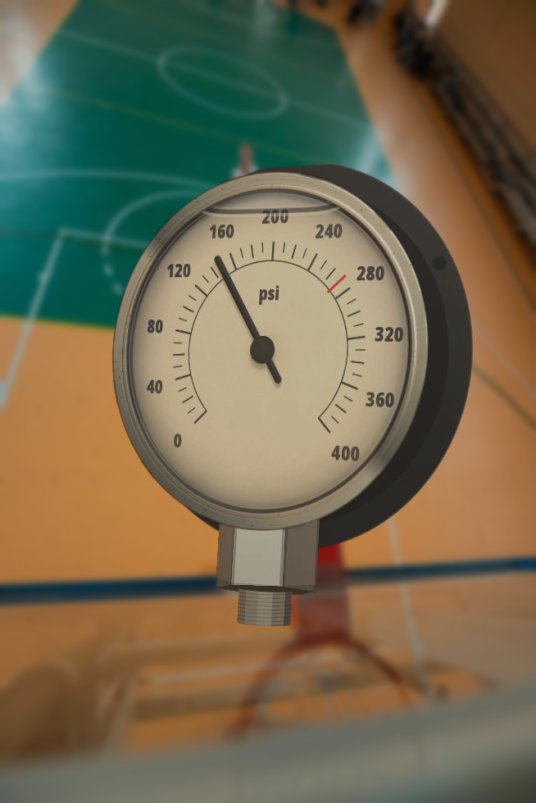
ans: 150,psi
